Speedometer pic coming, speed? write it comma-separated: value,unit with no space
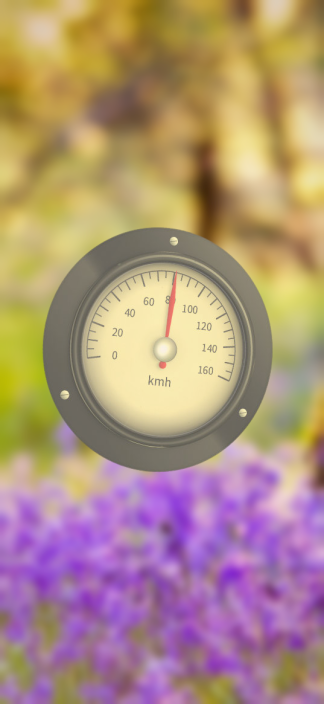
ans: 80,km/h
